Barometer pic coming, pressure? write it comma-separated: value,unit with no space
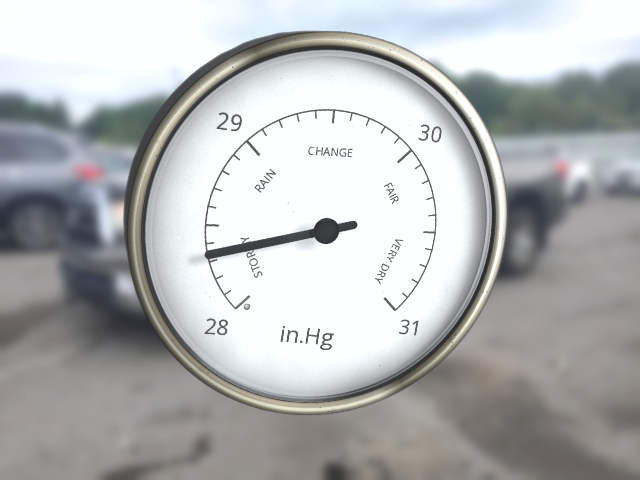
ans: 28.35,inHg
